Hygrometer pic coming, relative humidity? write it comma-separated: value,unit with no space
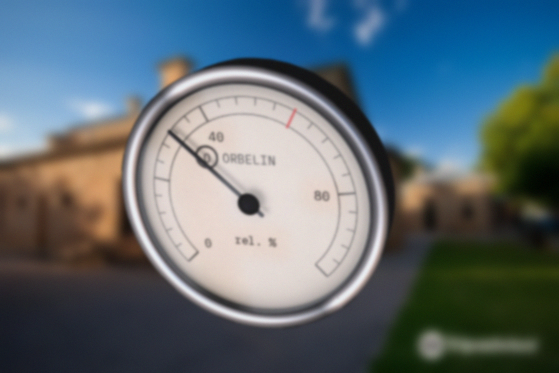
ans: 32,%
